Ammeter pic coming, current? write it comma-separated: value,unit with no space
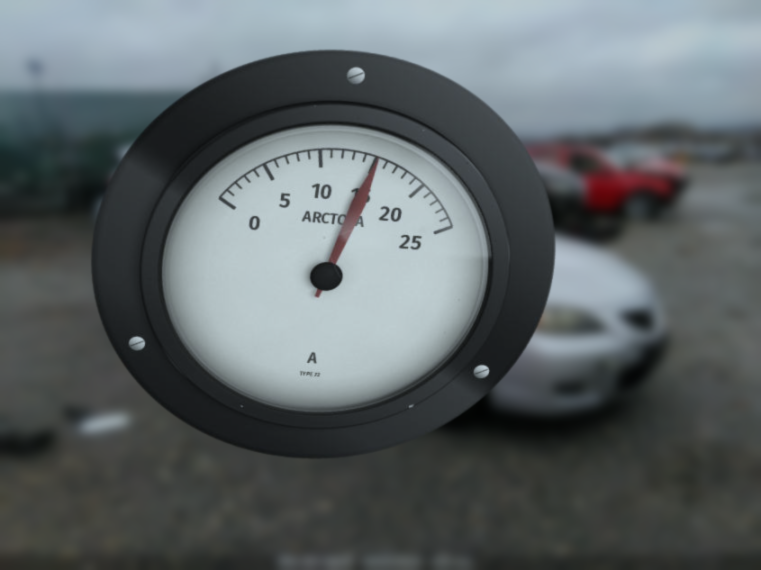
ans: 15,A
